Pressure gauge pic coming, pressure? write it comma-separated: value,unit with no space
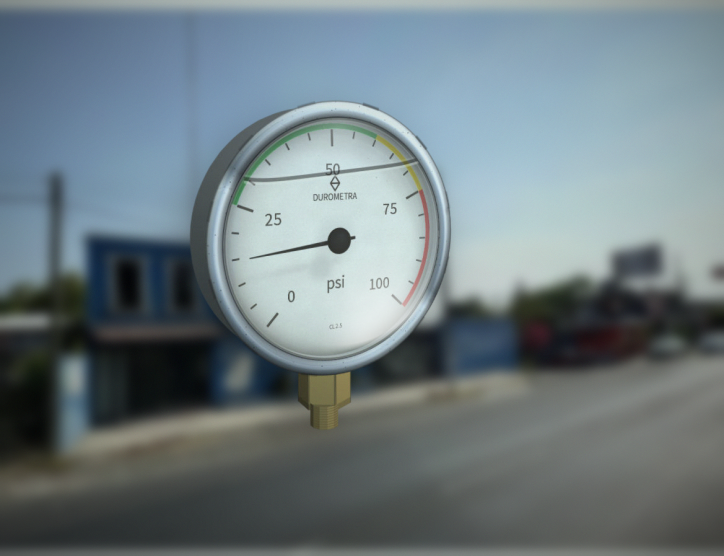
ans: 15,psi
